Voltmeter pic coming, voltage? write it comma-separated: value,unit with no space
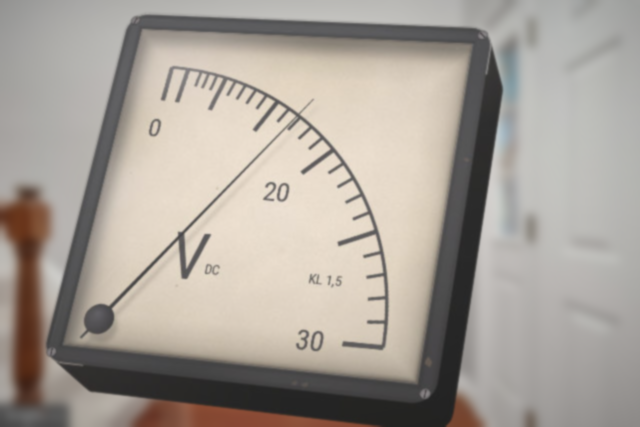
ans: 17,V
